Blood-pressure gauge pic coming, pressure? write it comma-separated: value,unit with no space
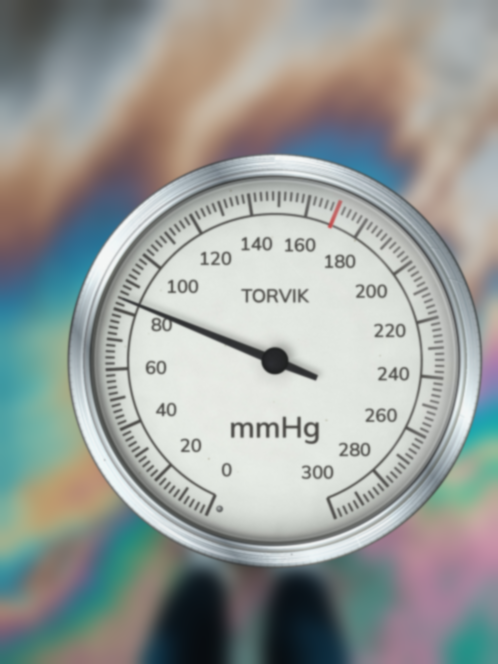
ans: 84,mmHg
